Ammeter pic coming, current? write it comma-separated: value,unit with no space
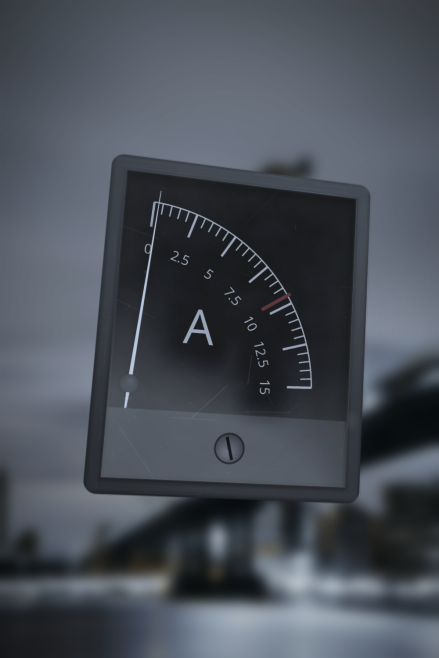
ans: 0.25,A
